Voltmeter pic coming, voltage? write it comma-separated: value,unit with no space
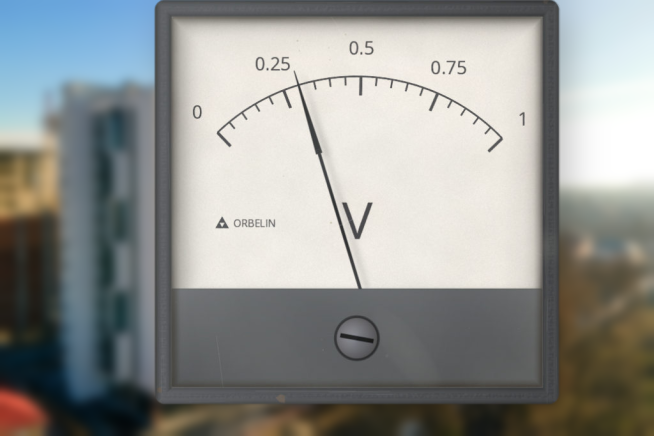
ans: 0.3,V
